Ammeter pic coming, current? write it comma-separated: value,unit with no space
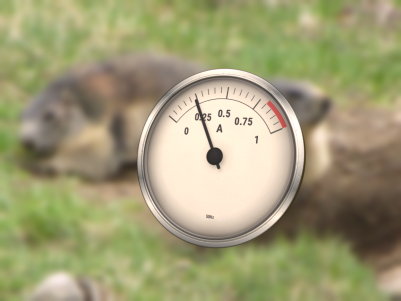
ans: 0.25,A
